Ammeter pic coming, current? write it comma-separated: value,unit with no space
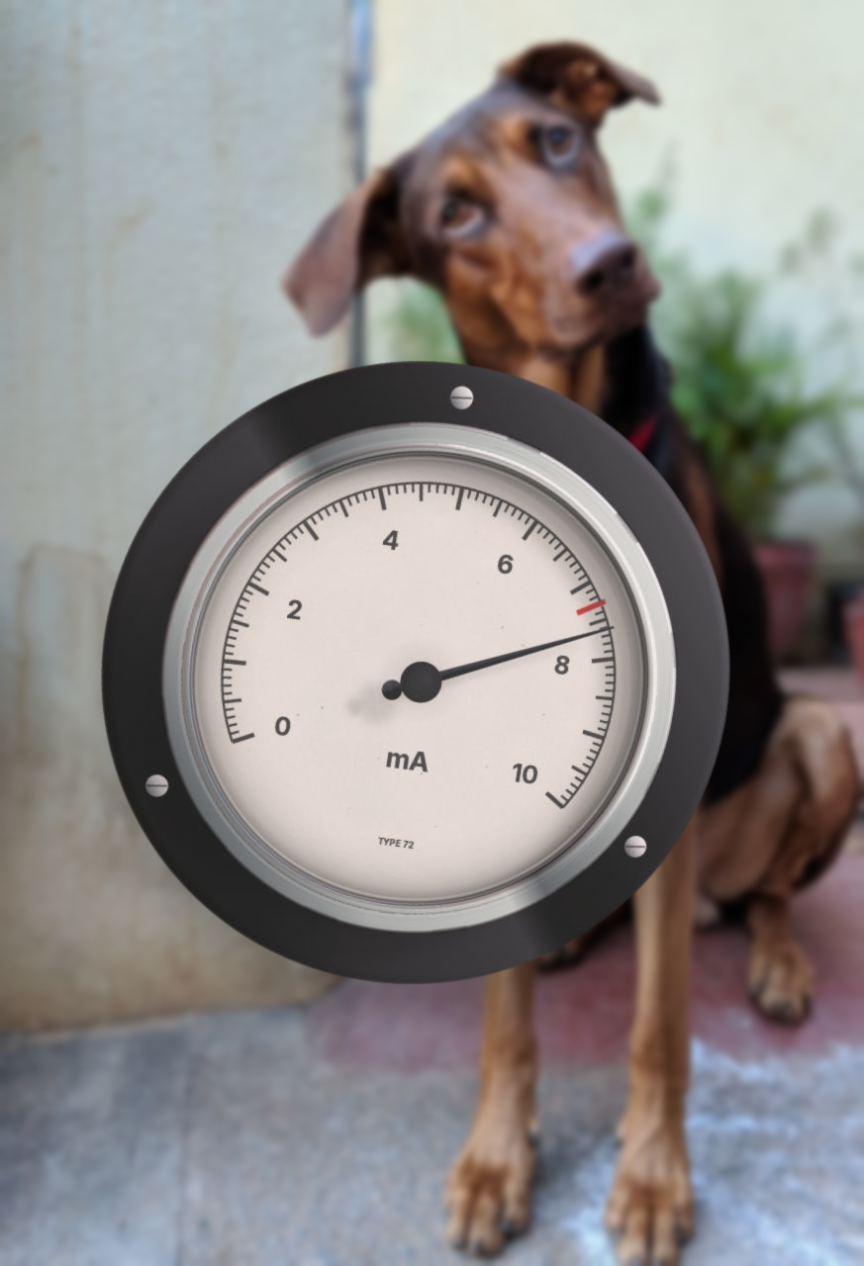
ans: 7.6,mA
